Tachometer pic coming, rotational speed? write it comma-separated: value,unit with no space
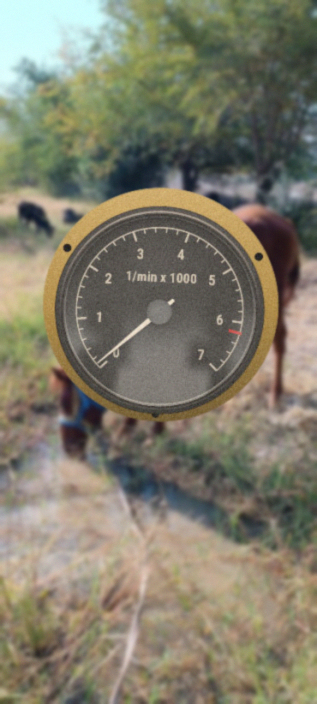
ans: 100,rpm
